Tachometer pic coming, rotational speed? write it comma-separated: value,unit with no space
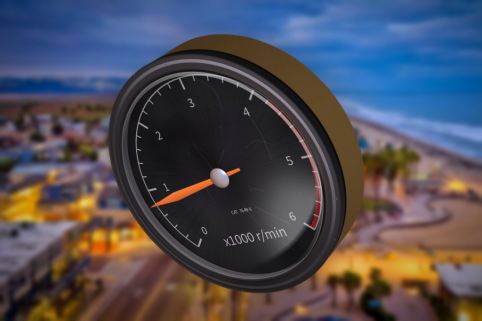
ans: 800,rpm
